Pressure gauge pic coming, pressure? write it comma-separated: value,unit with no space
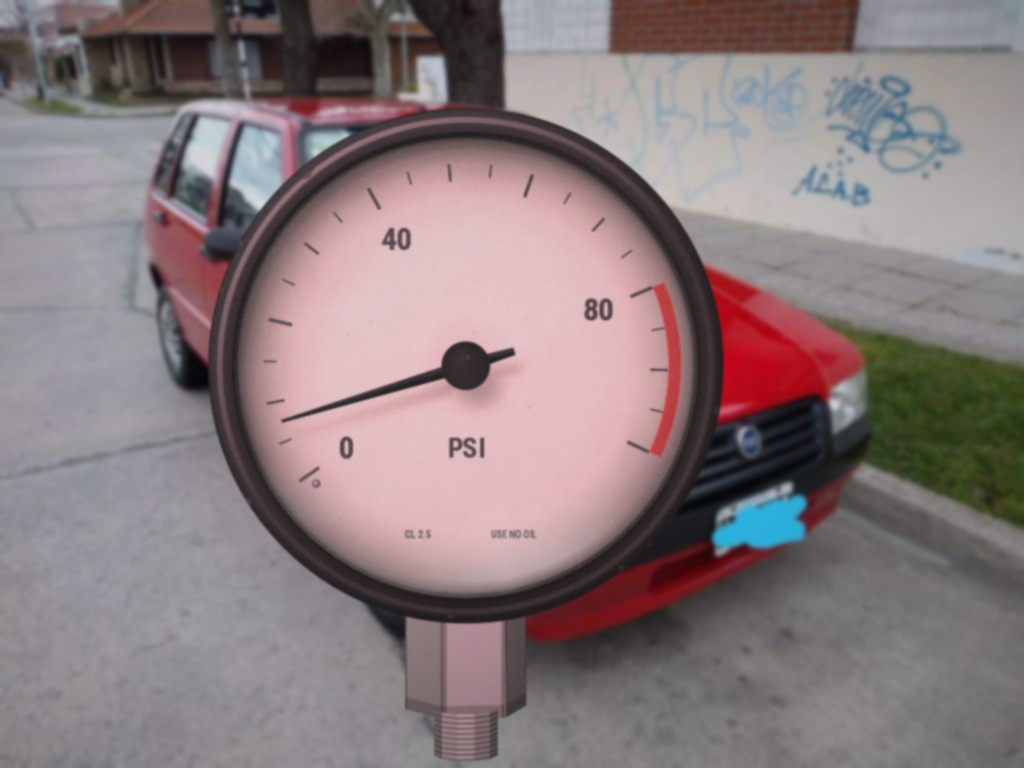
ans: 7.5,psi
